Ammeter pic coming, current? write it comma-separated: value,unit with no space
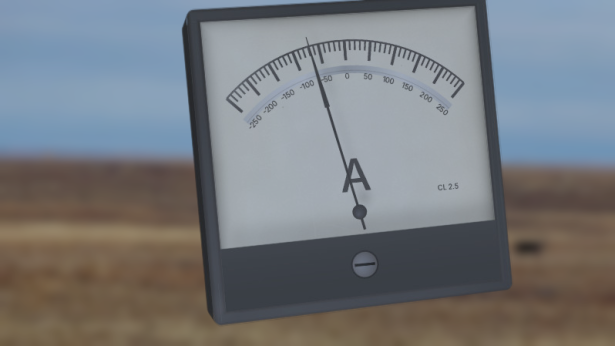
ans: -70,A
